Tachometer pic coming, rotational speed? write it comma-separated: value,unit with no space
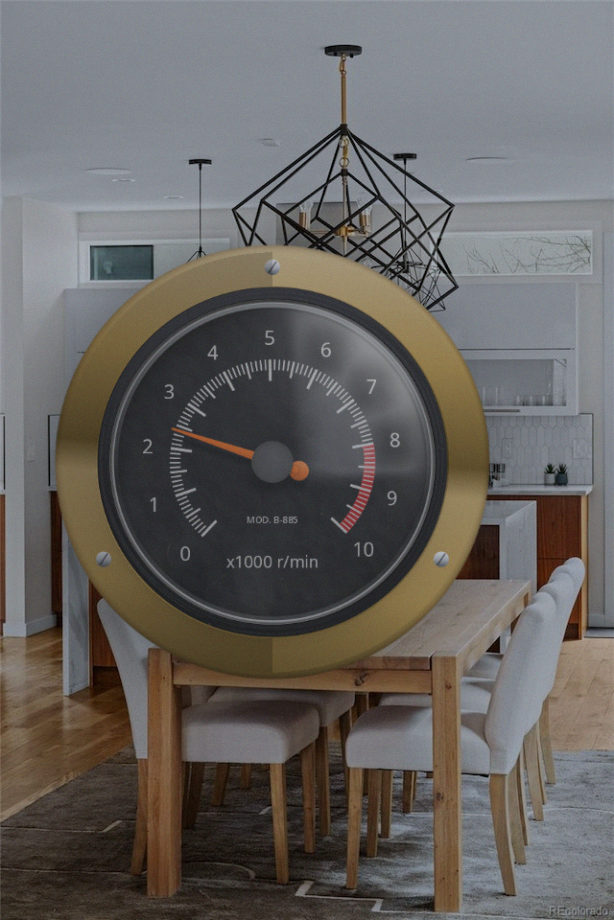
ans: 2400,rpm
